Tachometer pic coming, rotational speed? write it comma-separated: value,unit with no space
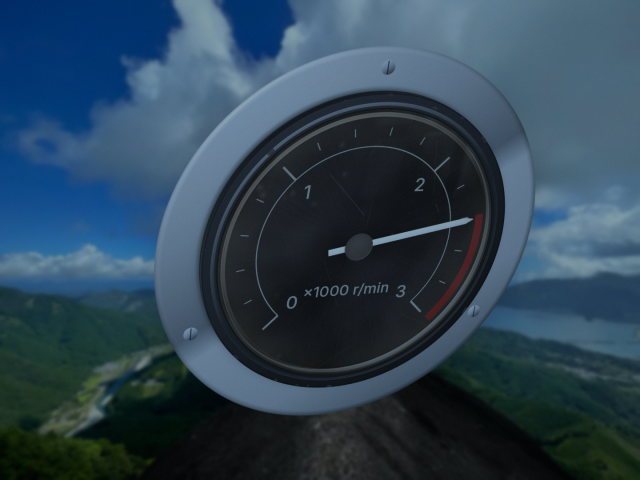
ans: 2400,rpm
